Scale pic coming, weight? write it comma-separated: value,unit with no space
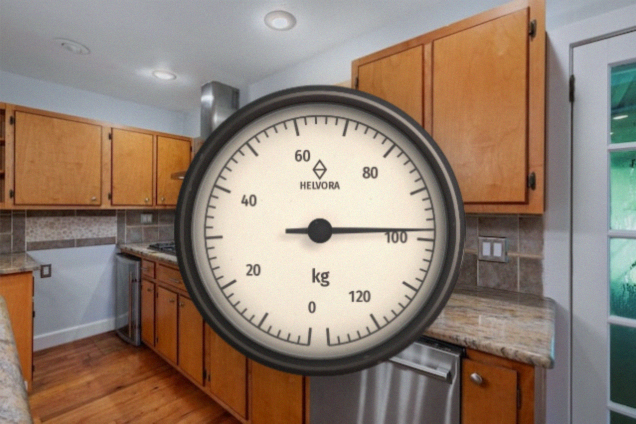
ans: 98,kg
